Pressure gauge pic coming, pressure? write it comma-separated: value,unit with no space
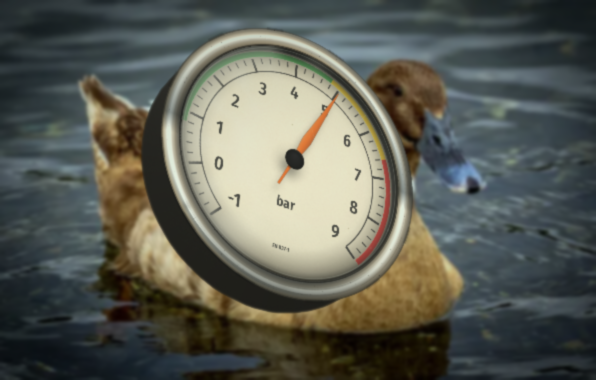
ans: 5,bar
